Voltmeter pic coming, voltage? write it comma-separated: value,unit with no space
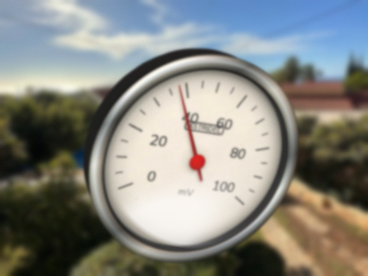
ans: 37.5,mV
